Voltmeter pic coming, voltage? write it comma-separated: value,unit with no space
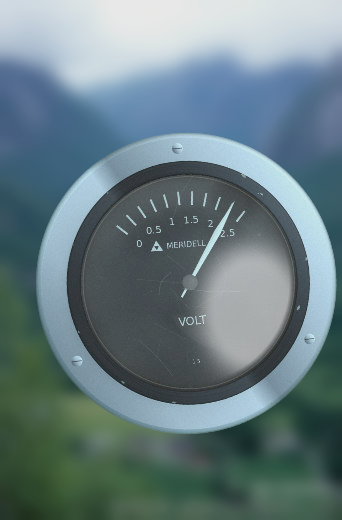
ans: 2.25,V
